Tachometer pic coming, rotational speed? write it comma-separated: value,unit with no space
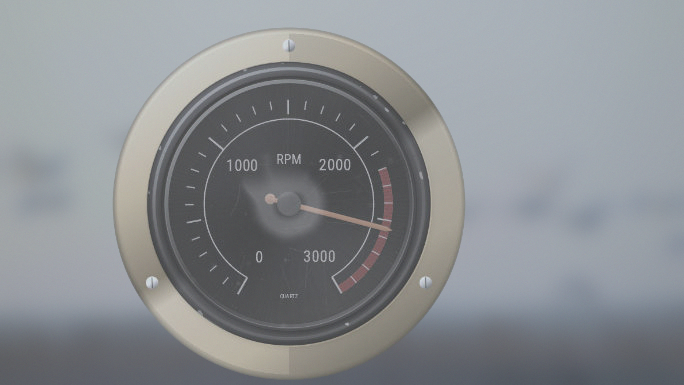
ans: 2550,rpm
